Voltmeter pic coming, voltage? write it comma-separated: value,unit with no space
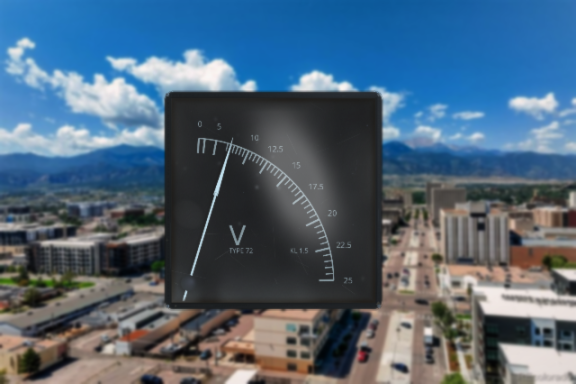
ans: 7.5,V
